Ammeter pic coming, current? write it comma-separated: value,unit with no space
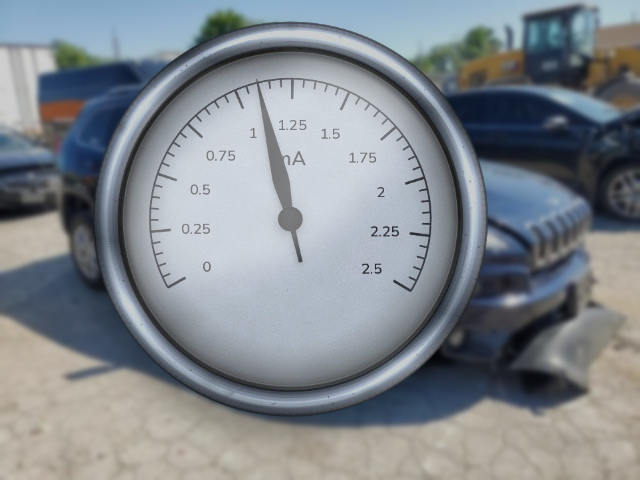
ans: 1.1,mA
